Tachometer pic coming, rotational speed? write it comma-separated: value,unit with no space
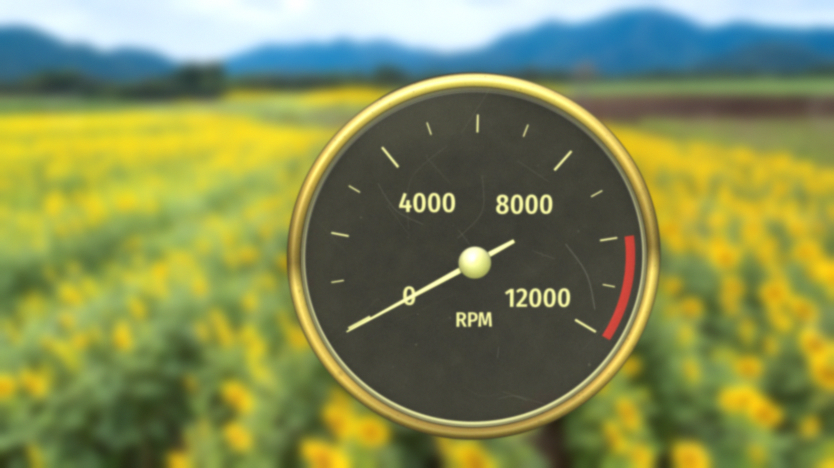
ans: 0,rpm
